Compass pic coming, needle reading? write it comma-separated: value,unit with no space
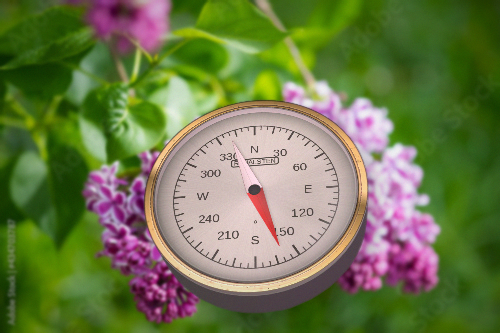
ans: 160,°
